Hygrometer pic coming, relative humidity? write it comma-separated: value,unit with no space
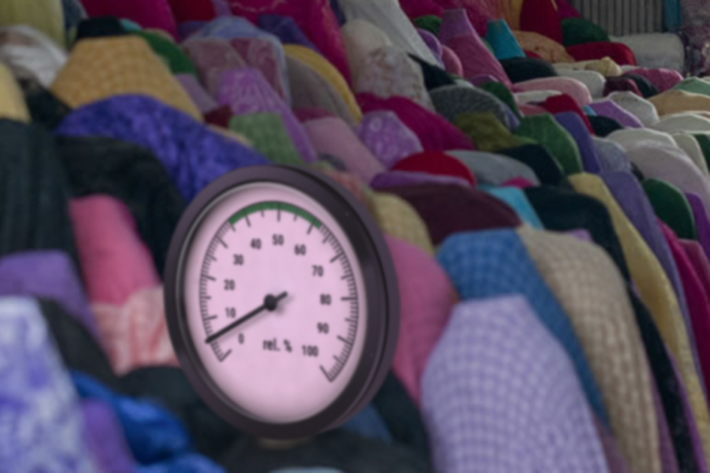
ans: 5,%
